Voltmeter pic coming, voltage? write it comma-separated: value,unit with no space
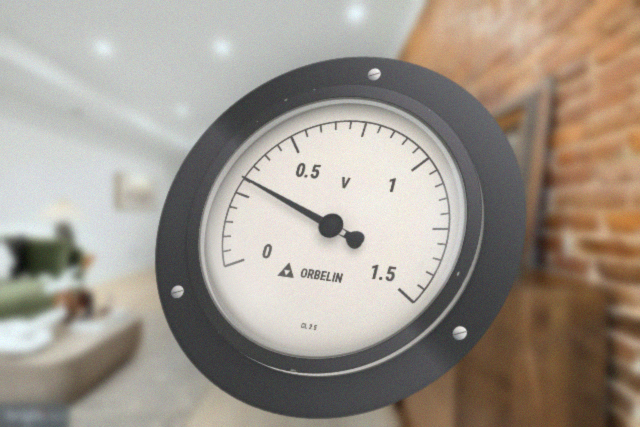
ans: 0.3,V
